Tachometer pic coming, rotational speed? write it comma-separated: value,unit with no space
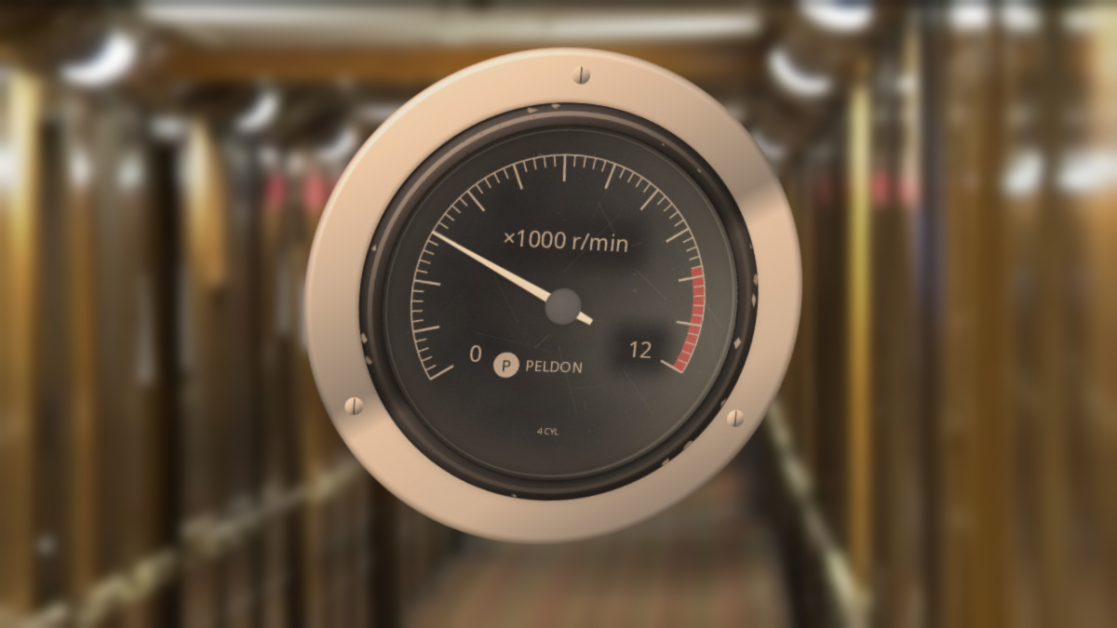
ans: 3000,rpm
